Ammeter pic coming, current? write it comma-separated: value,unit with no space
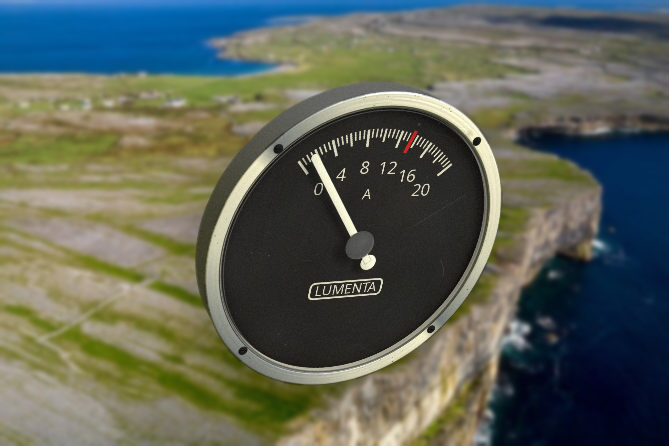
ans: 1.5,A
